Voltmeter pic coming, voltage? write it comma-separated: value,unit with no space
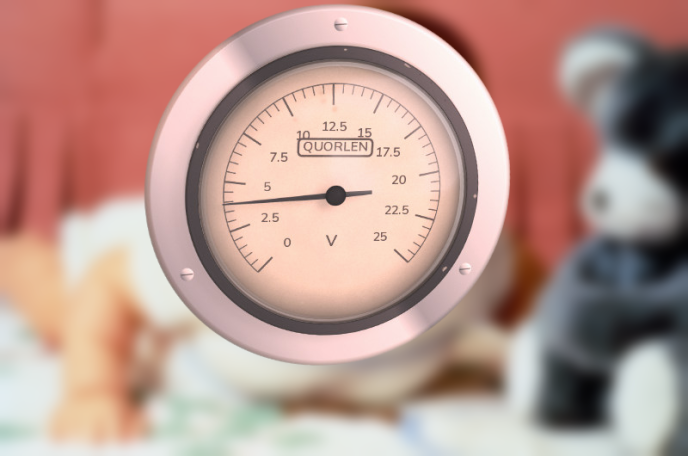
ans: 4,V
